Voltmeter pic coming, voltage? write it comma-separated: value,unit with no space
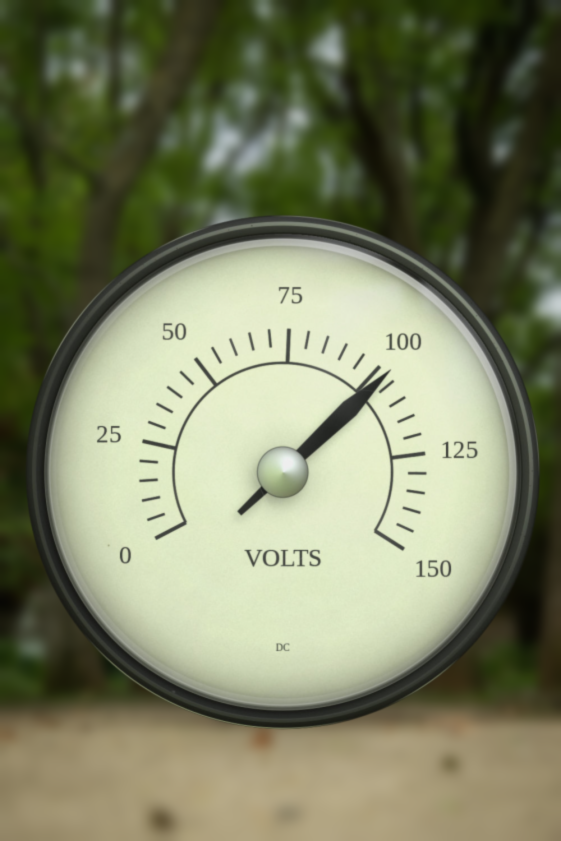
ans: 102.5,V
